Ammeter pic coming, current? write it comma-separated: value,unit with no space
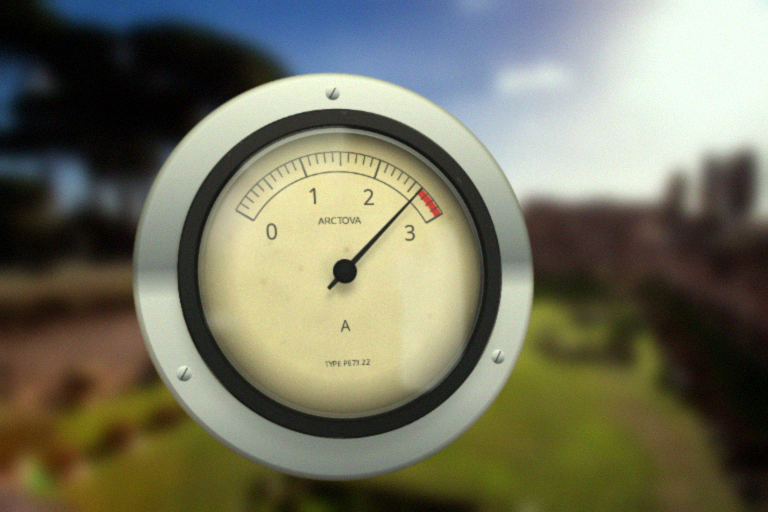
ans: 2.6,A
